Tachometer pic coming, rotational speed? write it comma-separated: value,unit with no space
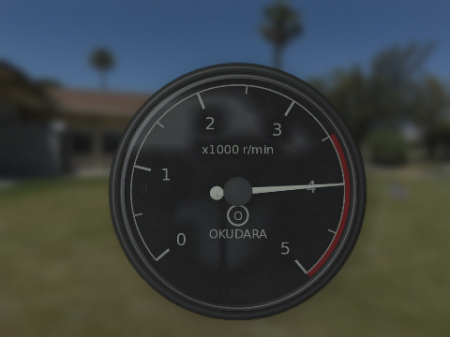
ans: 4000,rpm
